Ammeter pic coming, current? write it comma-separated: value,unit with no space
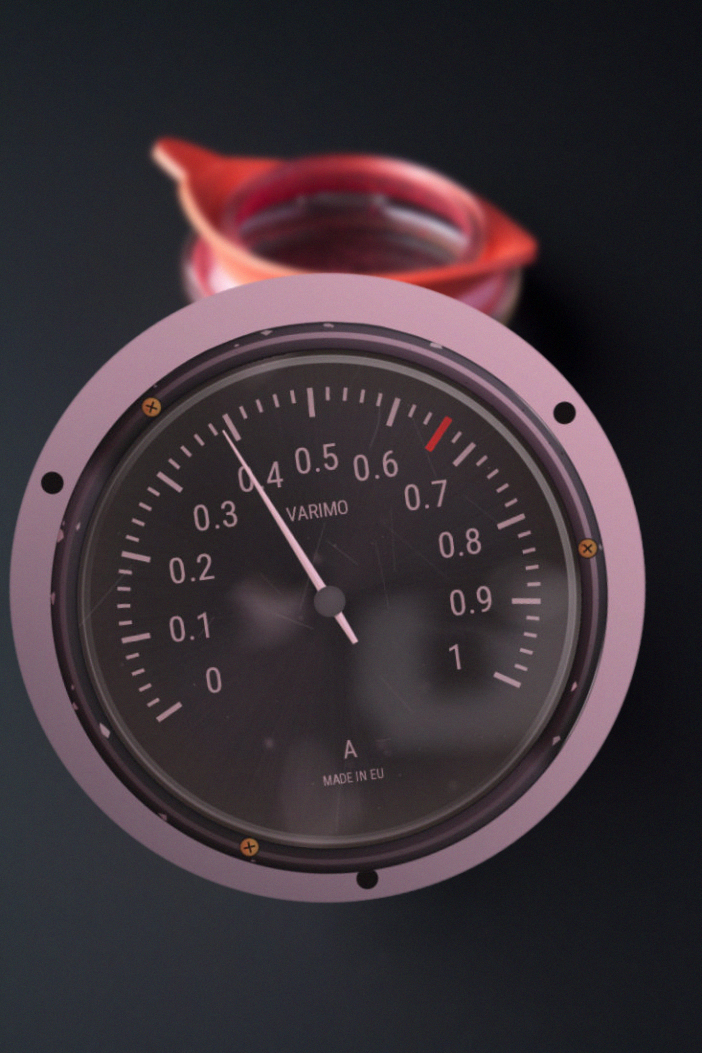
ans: 0.39,A
